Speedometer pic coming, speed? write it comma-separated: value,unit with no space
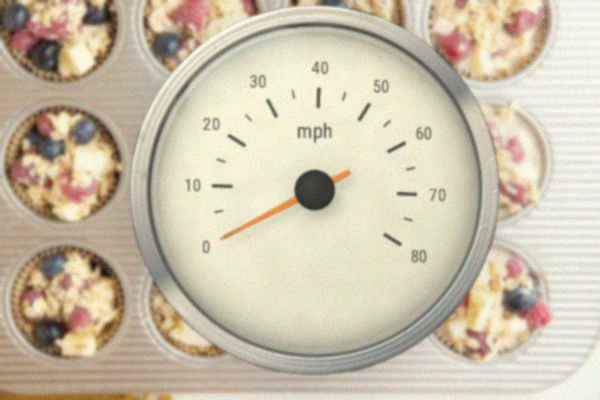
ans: 0,mph
